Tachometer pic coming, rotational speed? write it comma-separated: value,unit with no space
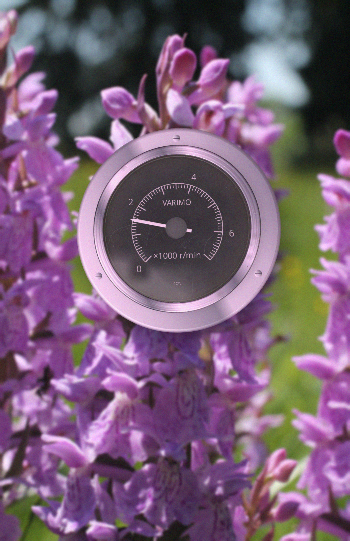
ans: 1500,rpm
